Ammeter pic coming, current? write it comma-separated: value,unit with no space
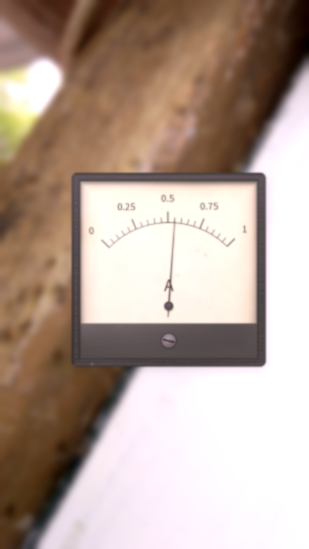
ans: 0.55,A
